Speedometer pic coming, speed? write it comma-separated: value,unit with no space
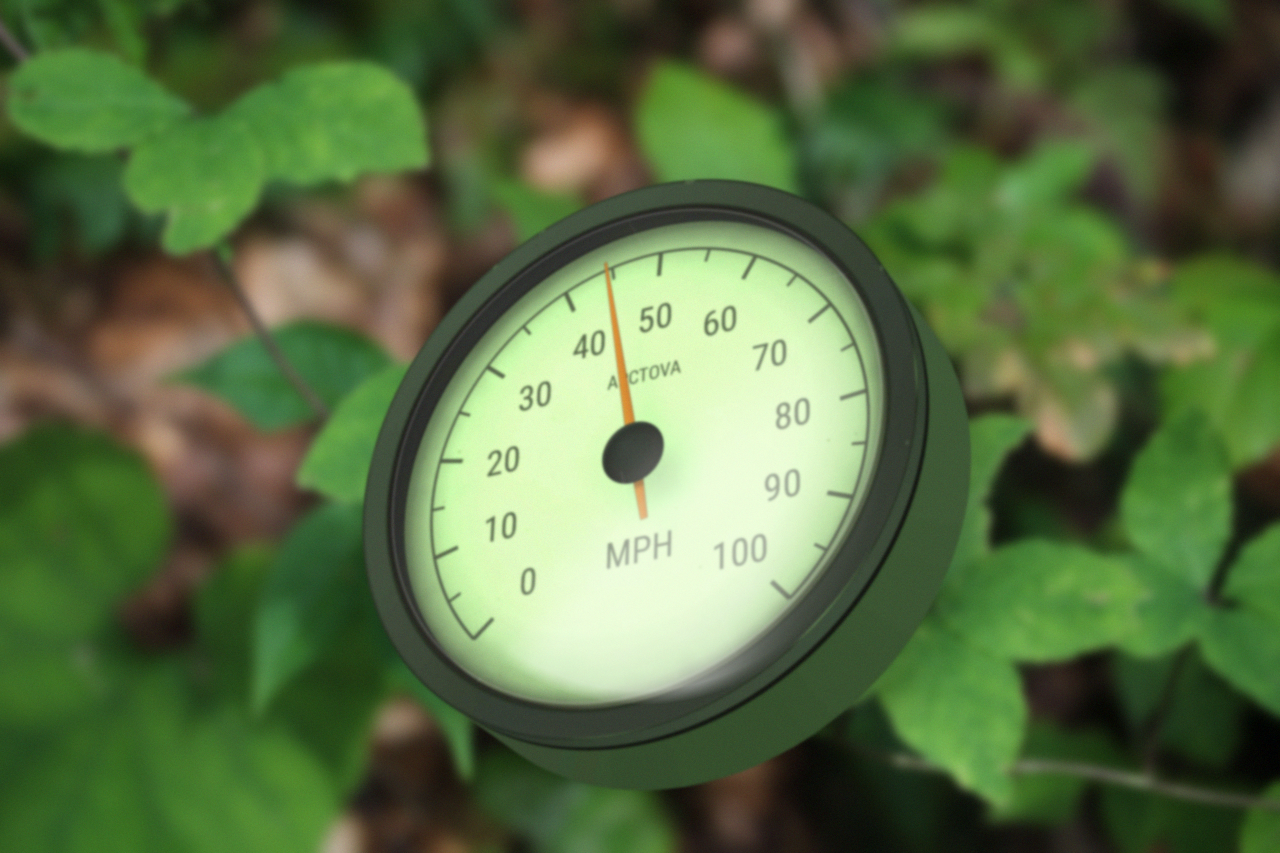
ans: 45,mph
